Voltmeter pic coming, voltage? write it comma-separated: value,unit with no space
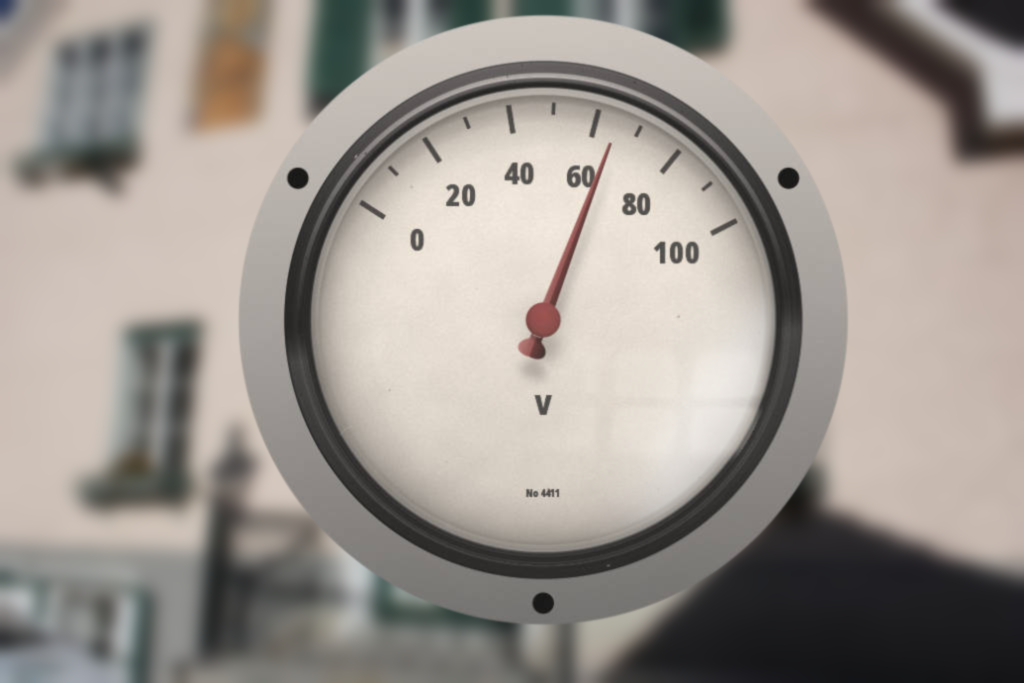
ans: 65,V
